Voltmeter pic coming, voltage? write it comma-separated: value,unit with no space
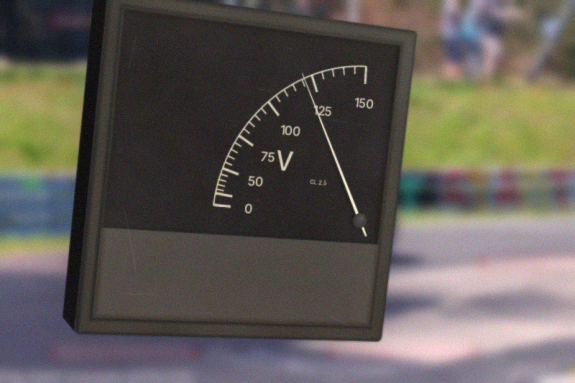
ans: 120,V
